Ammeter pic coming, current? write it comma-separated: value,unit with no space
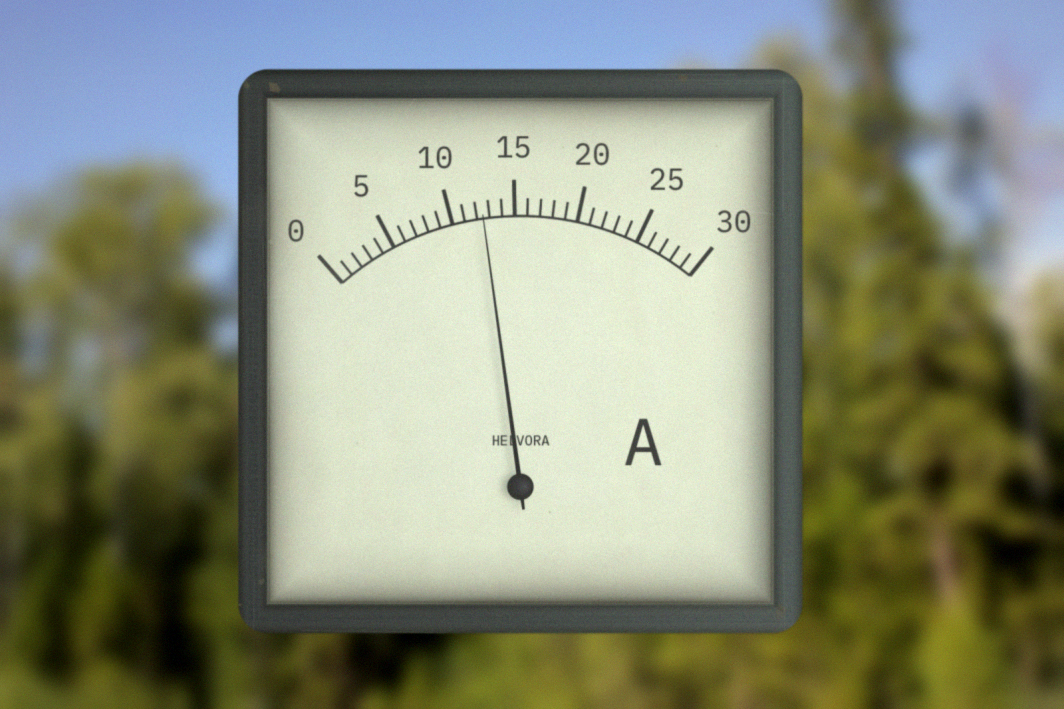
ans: 12.5,A
